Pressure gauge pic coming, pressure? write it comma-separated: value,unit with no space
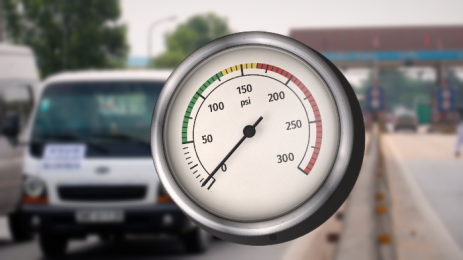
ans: 5,psi
